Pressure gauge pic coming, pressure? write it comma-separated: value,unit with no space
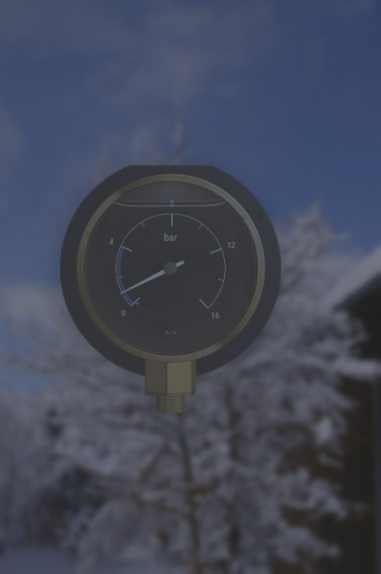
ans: 1,bar
